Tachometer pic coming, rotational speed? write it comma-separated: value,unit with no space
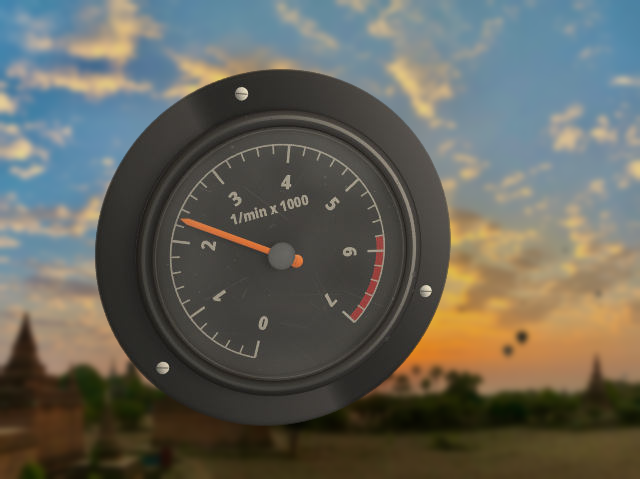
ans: 2300,rpm
